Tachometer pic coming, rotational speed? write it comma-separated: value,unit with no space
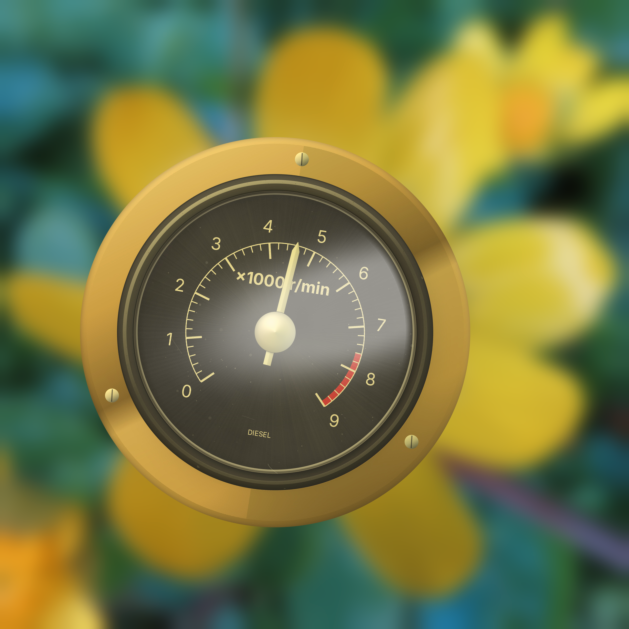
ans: 4600,rpm
